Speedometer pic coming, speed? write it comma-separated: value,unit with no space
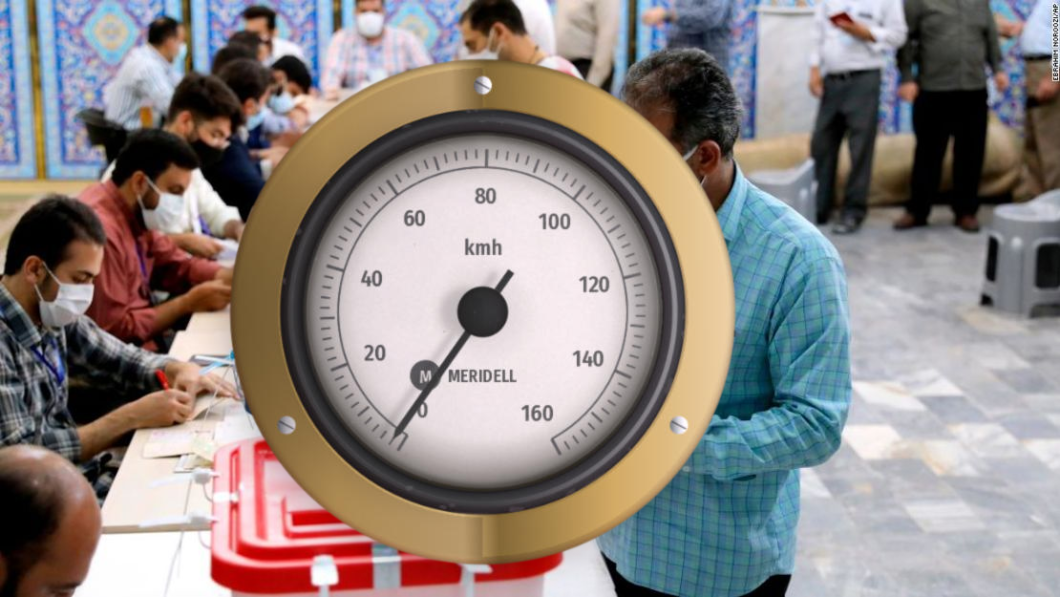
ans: 2,km/h
